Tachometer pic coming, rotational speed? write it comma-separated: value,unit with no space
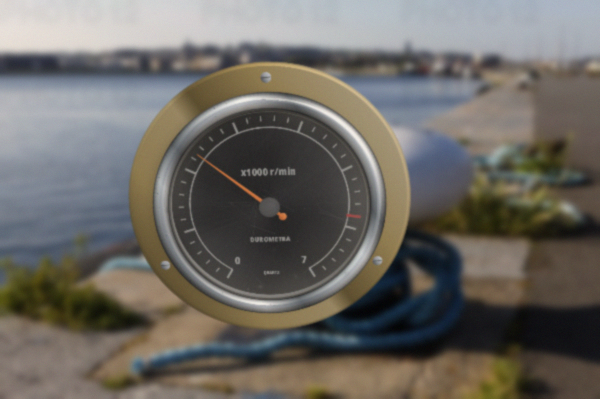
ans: 2300,rpm
